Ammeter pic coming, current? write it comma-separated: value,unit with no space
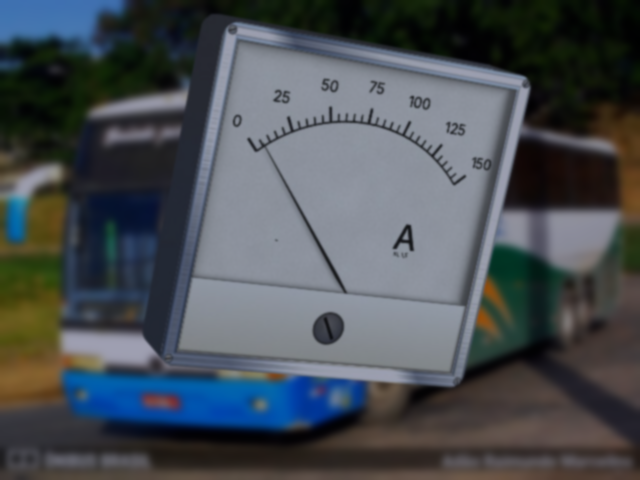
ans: 5,A
